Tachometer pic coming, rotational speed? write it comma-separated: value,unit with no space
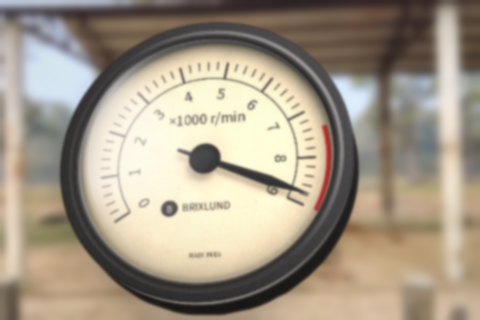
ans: 8800,rpm
